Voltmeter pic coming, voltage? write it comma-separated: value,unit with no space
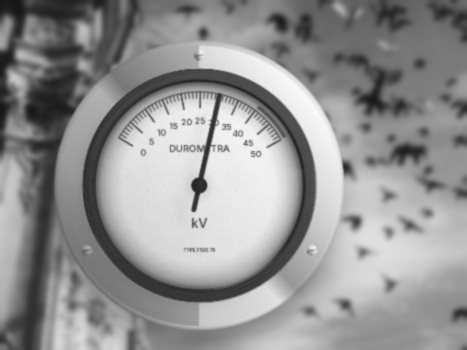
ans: 30,kV
